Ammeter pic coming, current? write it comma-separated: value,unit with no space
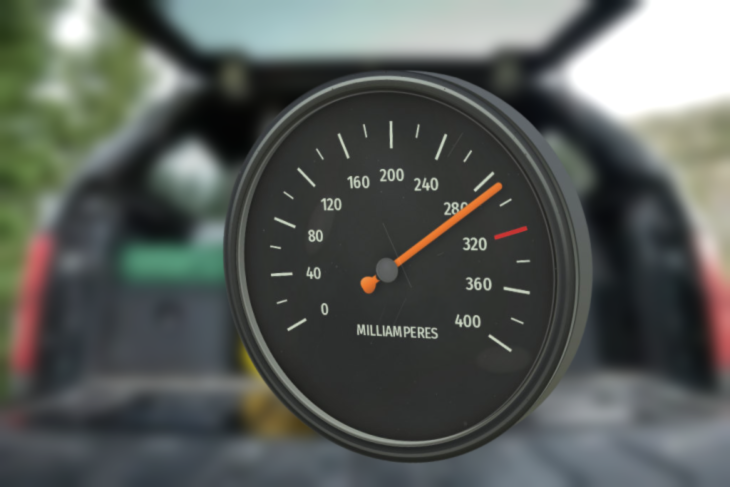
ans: 290,mA
